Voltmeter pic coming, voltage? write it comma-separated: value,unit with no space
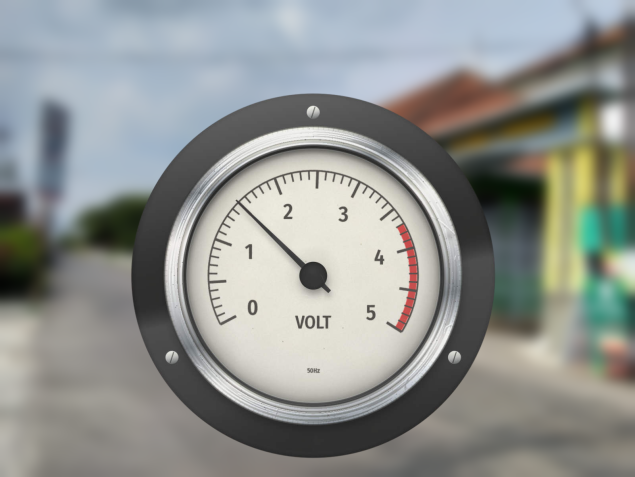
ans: 1.5,V
